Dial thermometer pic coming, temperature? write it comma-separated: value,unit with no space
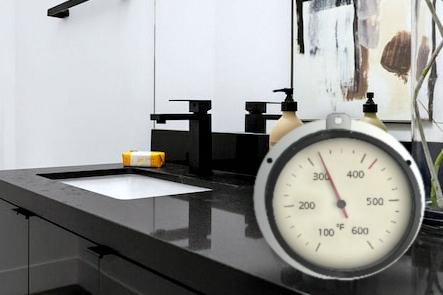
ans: 320,°F
